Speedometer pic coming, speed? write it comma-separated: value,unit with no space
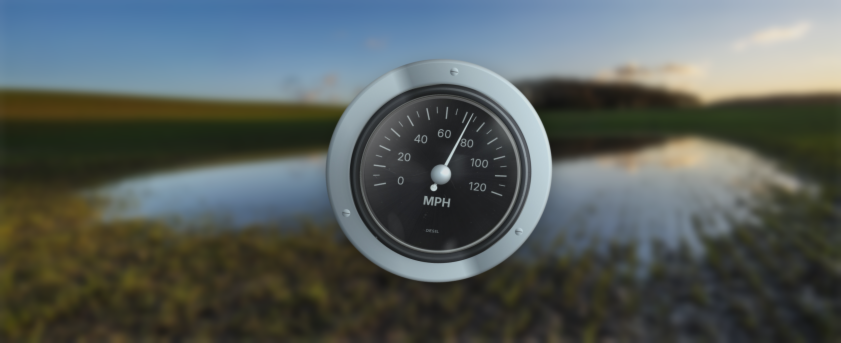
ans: 72.5,mph
